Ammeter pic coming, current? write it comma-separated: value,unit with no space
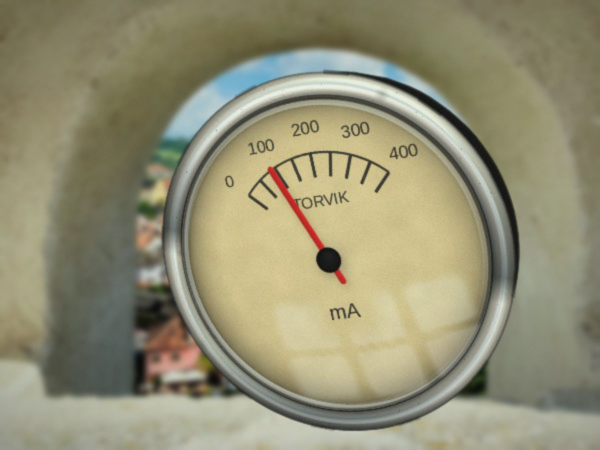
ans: 100,mA
